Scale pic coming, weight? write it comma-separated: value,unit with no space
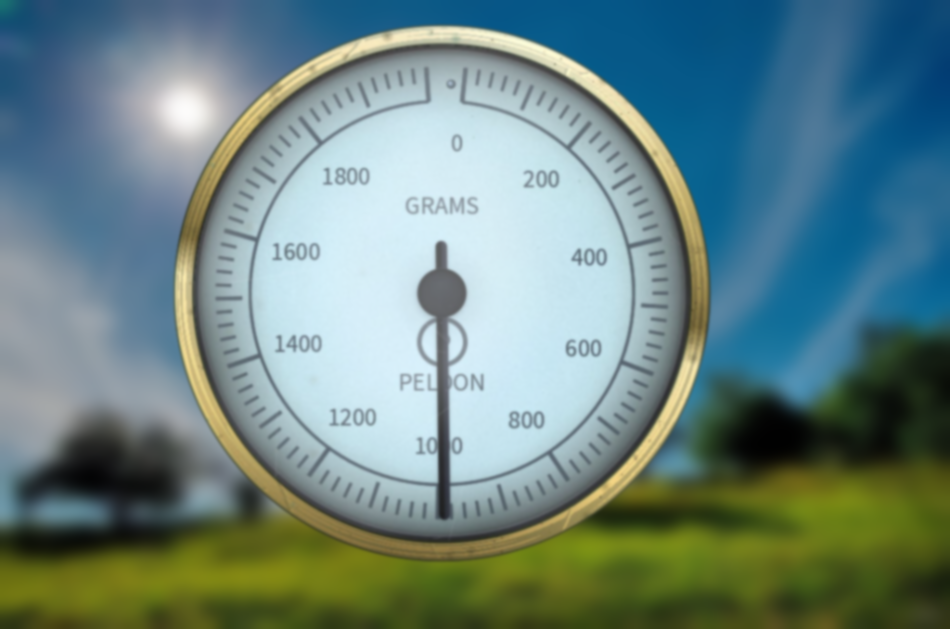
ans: 990,g
